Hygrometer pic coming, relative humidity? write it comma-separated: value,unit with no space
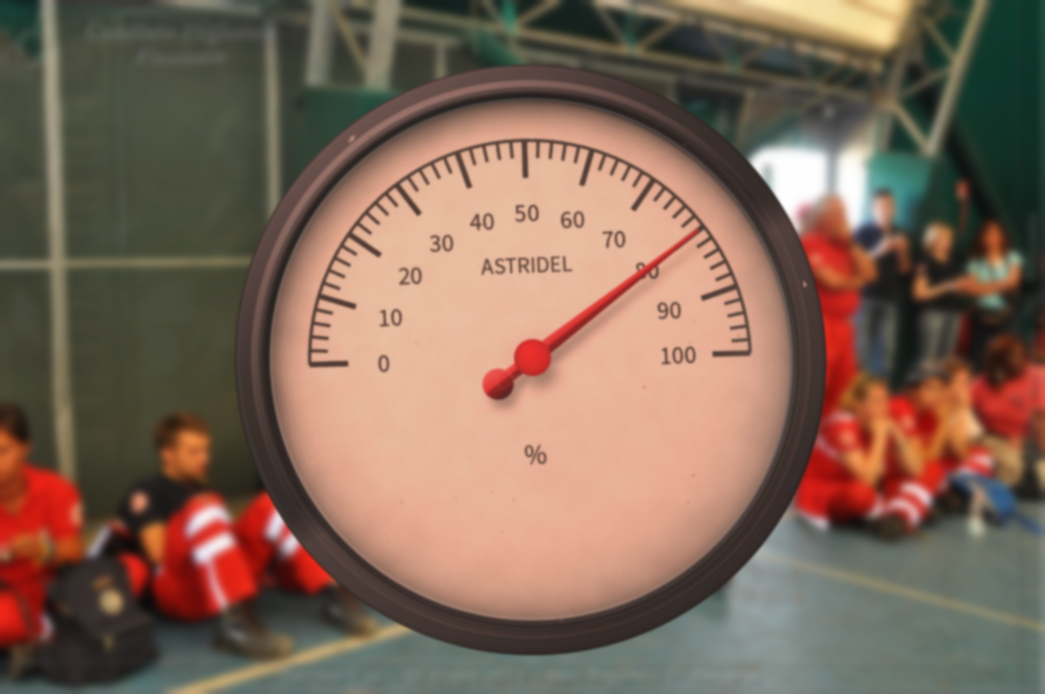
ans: 80,%
